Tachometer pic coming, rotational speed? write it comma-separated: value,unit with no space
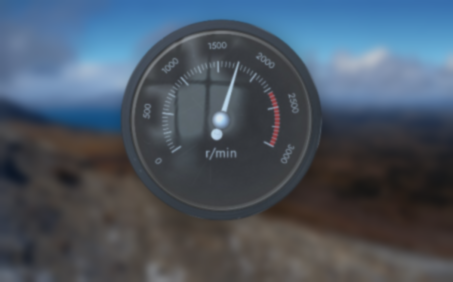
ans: 1750,rpm
